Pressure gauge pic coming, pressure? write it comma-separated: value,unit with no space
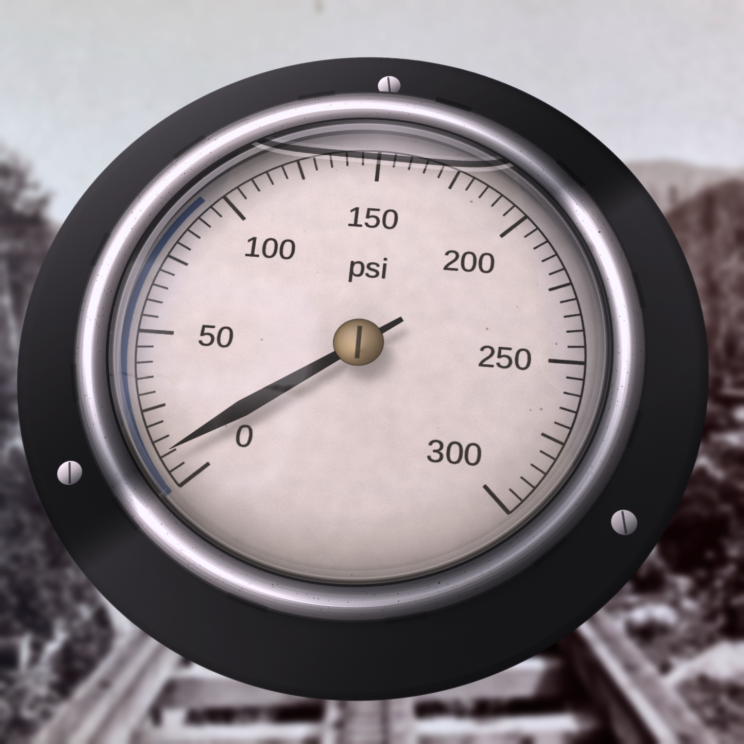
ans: 10,psi
